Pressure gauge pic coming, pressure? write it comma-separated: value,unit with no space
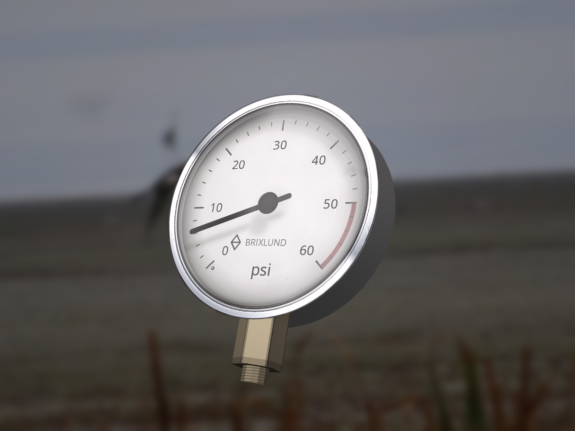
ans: 6,psi
